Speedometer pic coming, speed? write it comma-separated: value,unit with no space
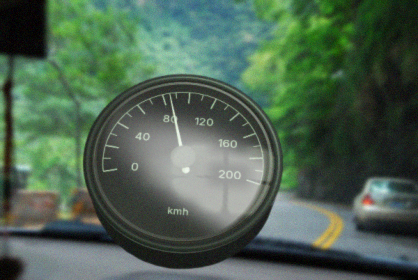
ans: 85,km/h
